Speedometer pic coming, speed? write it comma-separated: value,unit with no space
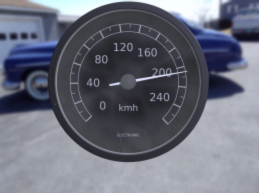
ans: 205,km/h
